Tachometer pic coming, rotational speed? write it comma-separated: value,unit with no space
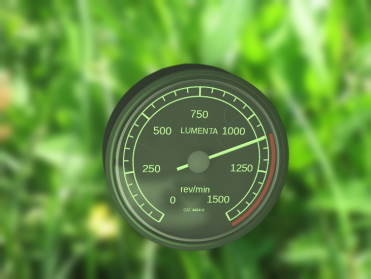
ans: 1100,rpm
